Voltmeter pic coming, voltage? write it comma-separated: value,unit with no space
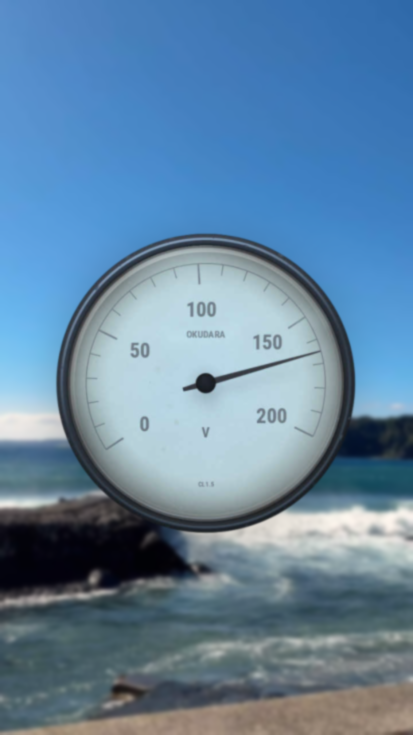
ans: 165,V
